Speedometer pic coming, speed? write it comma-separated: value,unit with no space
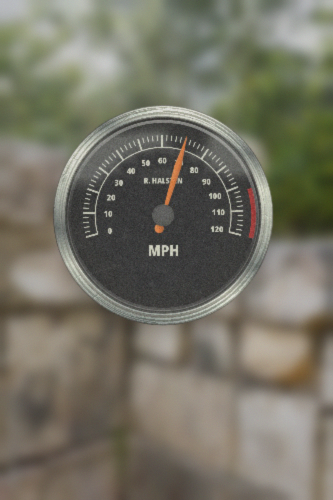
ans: 70,mph
